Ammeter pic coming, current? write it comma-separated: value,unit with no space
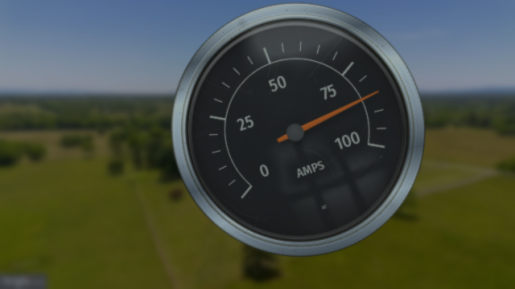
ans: 85,A
